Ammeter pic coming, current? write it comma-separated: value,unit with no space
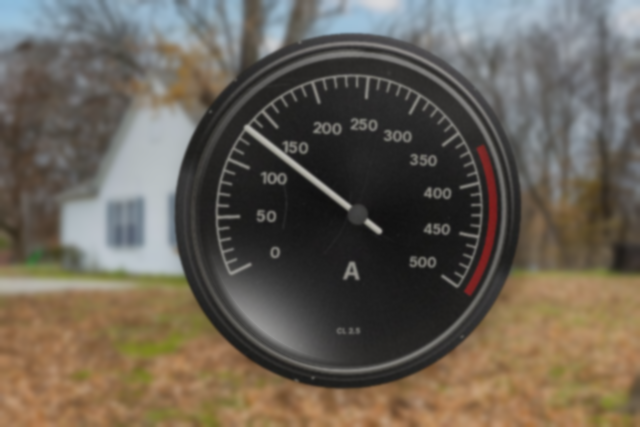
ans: 130,A
